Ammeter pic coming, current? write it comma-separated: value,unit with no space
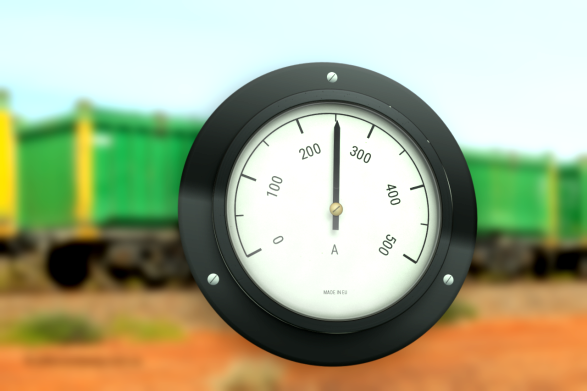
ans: 250,A
